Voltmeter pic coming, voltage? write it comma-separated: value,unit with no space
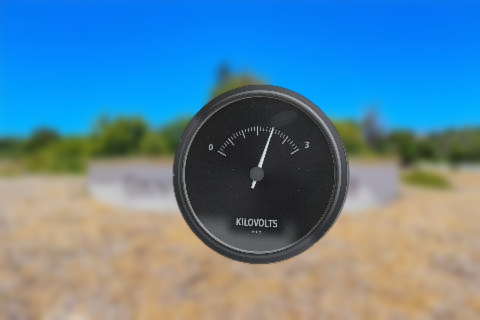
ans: 2,kV
